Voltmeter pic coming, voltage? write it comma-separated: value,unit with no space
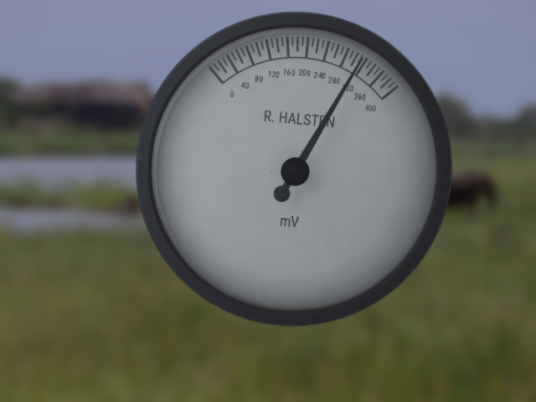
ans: 310,mV
